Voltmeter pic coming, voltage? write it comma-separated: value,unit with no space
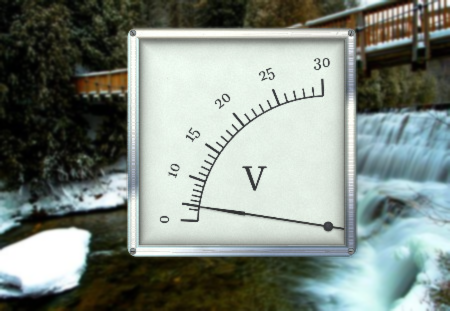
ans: 5,V
